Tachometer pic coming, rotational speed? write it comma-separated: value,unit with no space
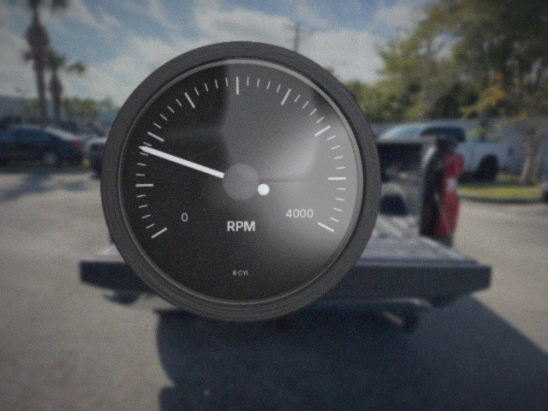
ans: 850,rpm
